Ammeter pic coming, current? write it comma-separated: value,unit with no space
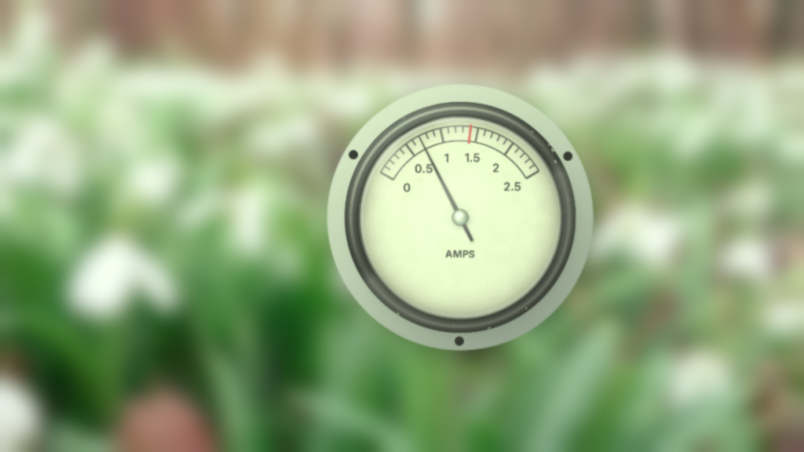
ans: 0.7,A
